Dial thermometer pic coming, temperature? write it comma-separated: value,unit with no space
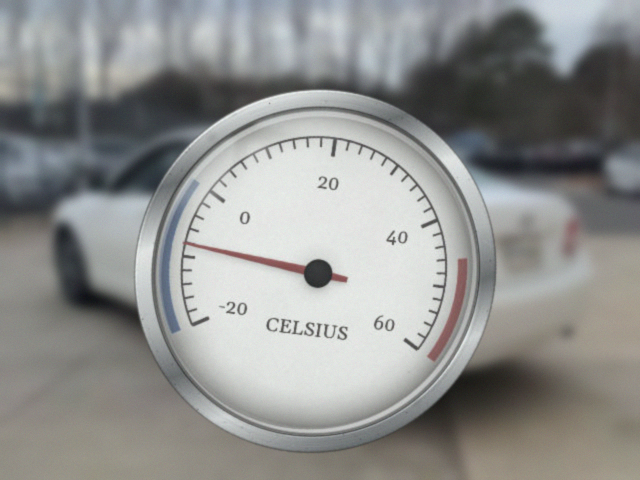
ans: -8,°C
